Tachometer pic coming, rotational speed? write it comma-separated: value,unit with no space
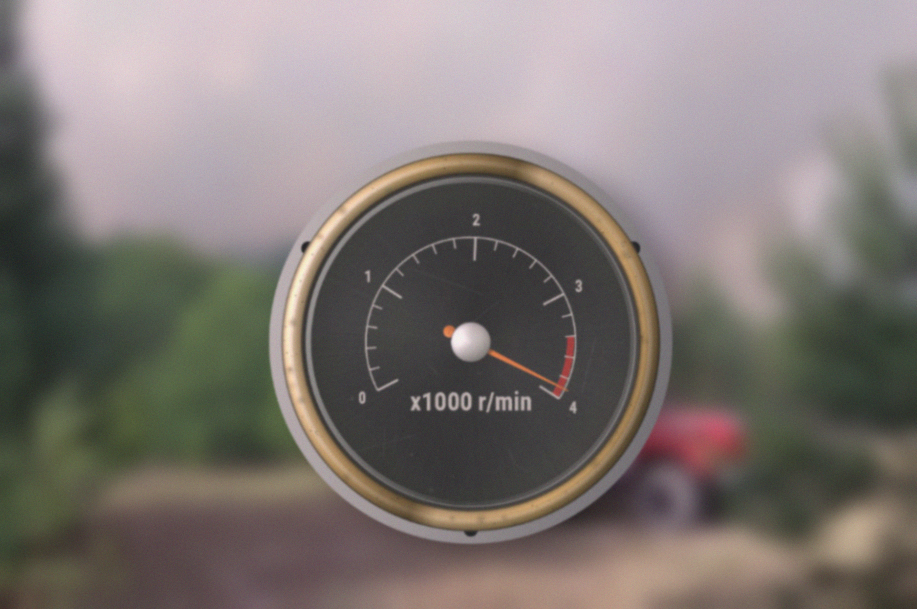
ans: 3900,rpm
